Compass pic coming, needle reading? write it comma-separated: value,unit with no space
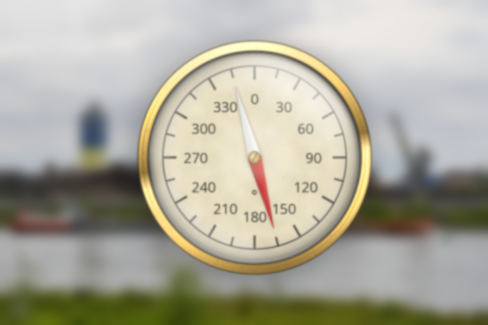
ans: 165,°
